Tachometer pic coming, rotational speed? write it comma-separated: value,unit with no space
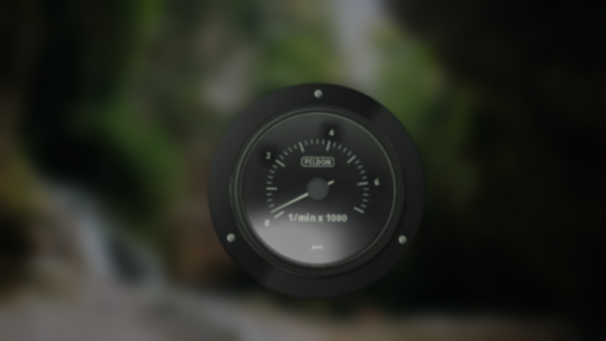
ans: 200,rpm
